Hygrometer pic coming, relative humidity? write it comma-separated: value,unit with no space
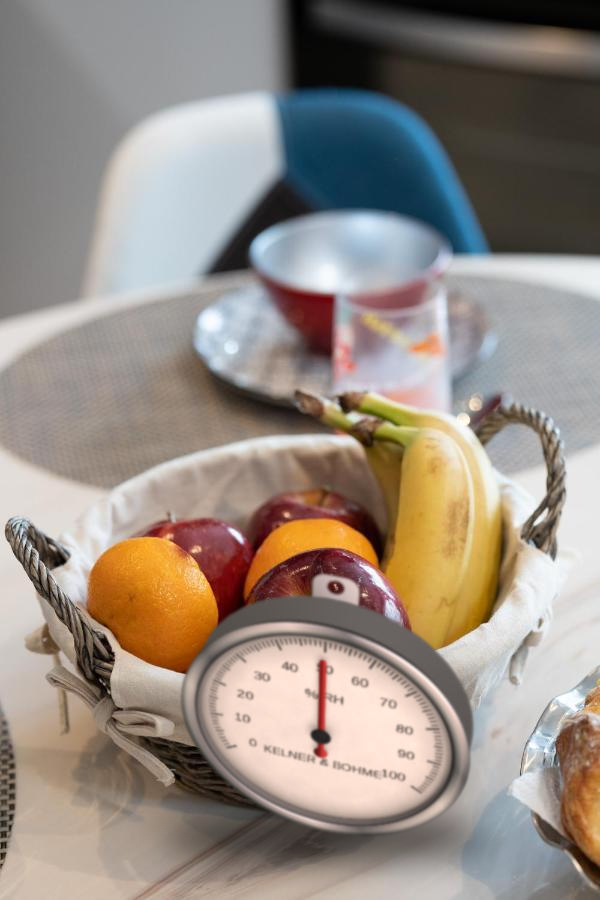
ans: 50,%
